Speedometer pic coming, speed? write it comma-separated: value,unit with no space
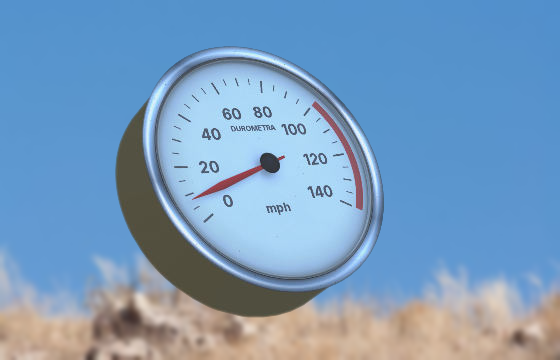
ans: 7.5,mph
